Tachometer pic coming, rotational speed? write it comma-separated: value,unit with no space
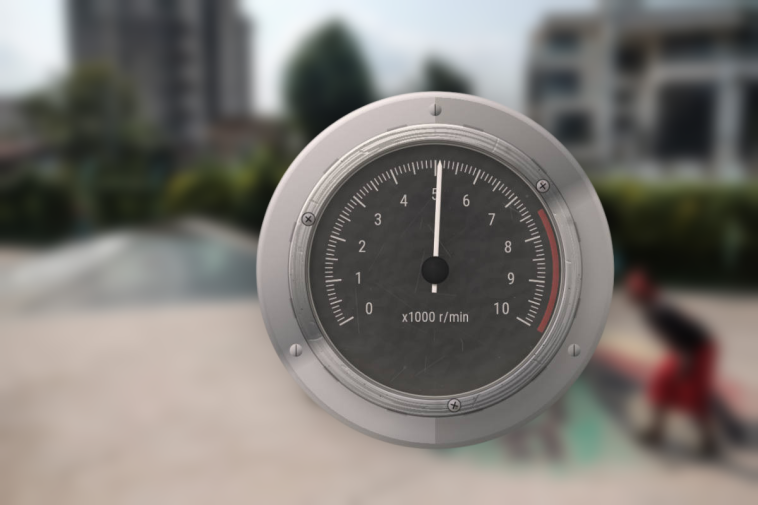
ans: 5100,rpm
